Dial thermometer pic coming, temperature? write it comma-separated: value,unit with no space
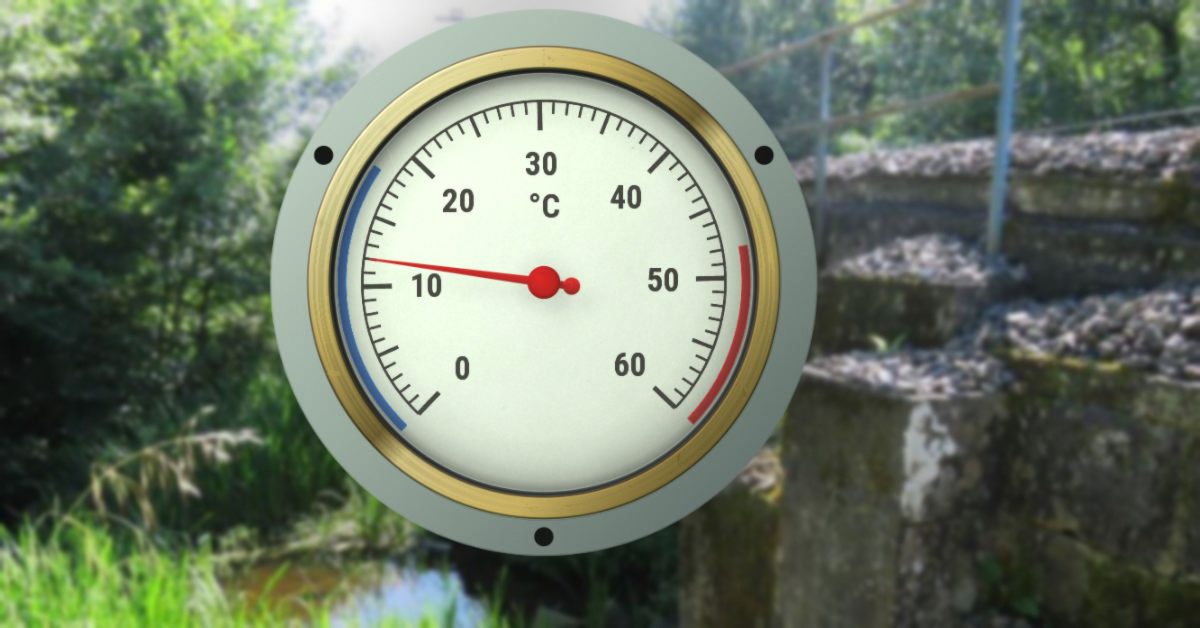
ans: 12,°C
